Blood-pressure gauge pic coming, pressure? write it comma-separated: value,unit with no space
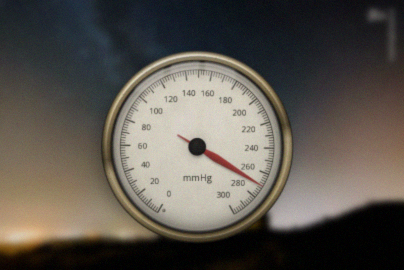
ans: 270,mmHg
